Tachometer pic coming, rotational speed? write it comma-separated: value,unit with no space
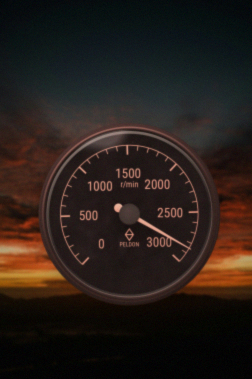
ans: 2850,rpm
